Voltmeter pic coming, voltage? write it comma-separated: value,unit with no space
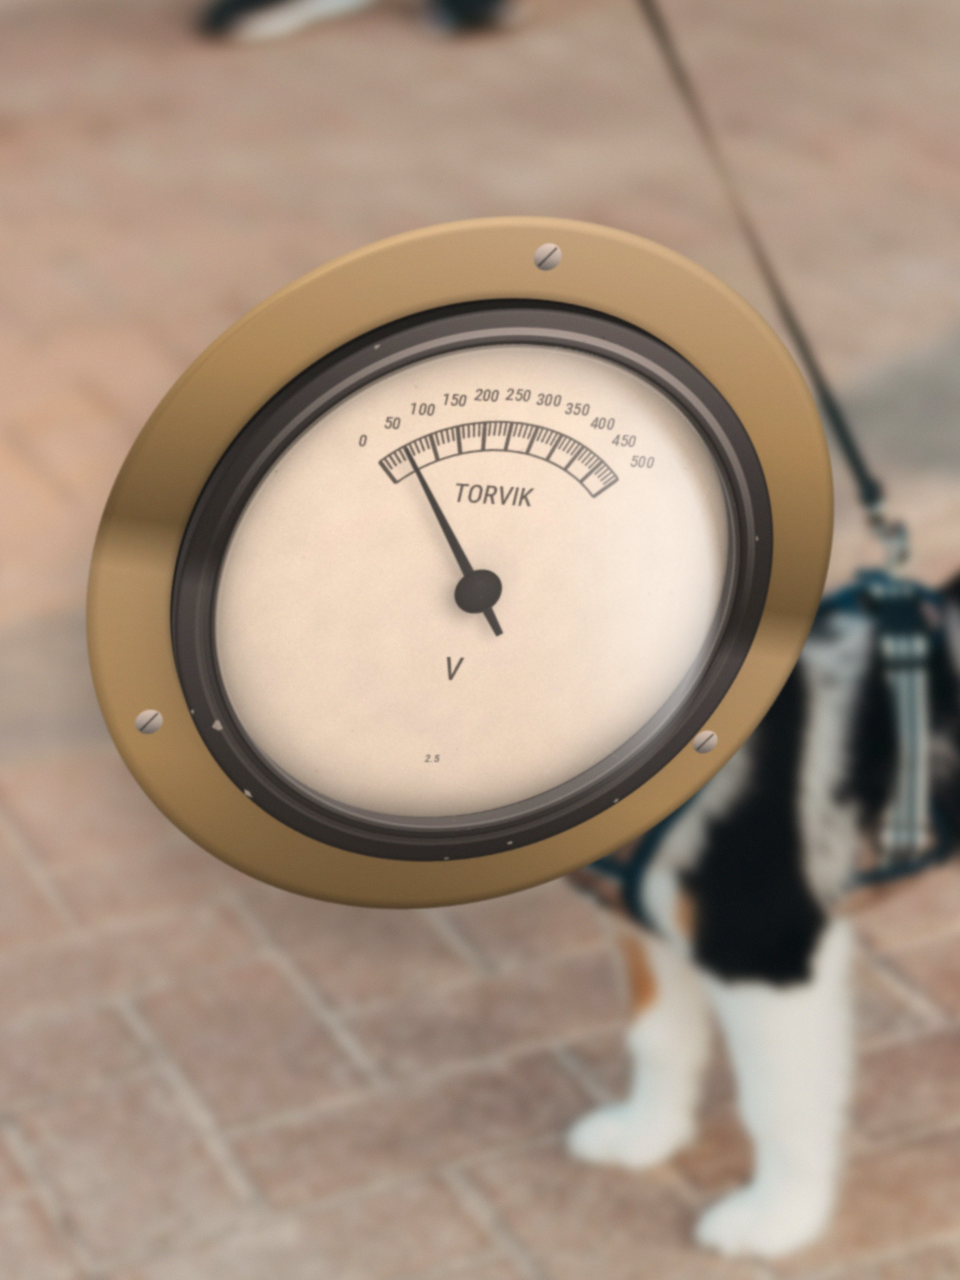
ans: 50,V
